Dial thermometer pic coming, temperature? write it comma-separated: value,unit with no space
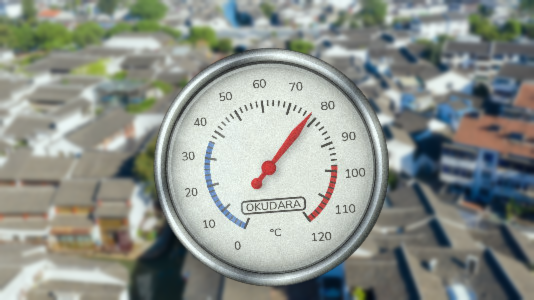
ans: 78,°C
